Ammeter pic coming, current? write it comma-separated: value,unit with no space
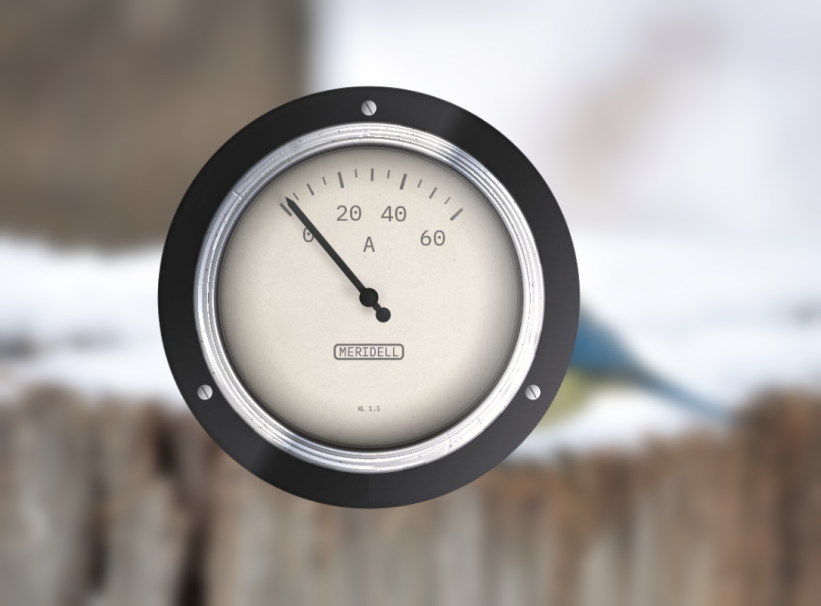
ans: 2.5,A
